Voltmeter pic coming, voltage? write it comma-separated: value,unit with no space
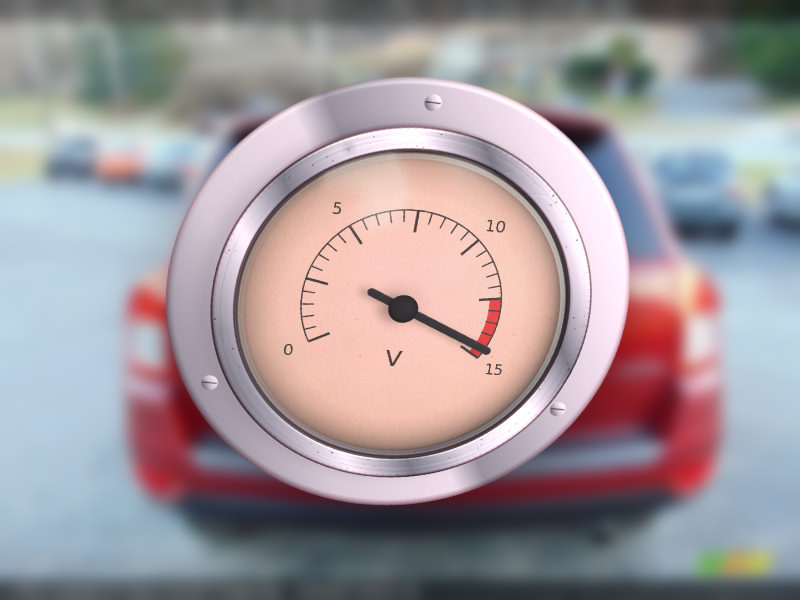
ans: 14.5,V
